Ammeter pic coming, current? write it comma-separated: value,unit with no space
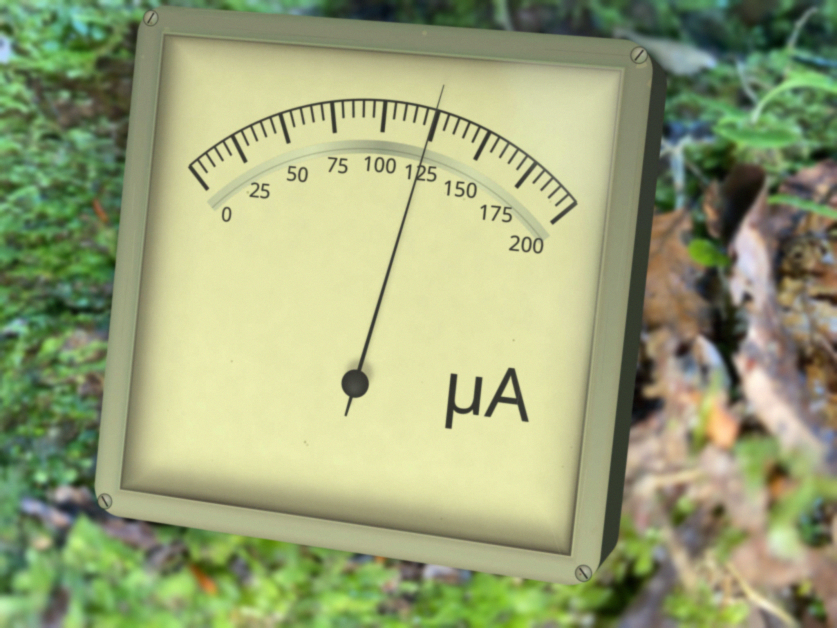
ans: 125,µA
